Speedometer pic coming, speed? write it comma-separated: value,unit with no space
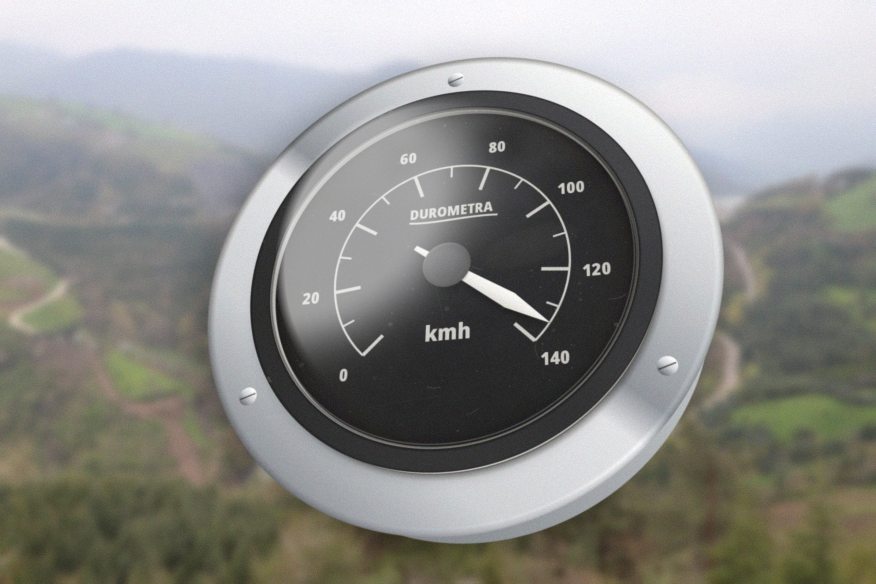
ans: 135,km/h
